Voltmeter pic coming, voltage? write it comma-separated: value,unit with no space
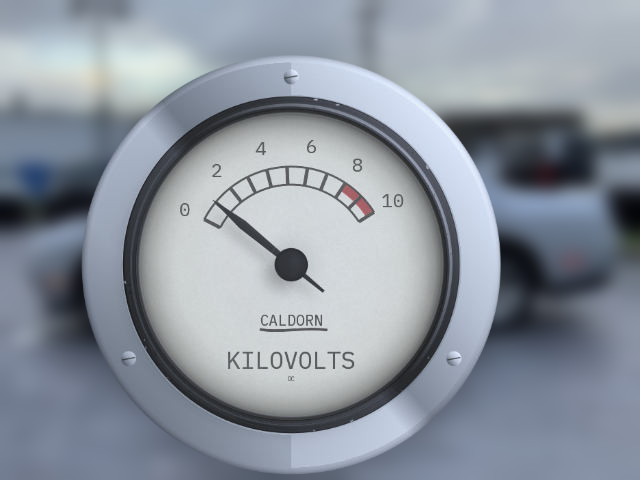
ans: 1,kV
